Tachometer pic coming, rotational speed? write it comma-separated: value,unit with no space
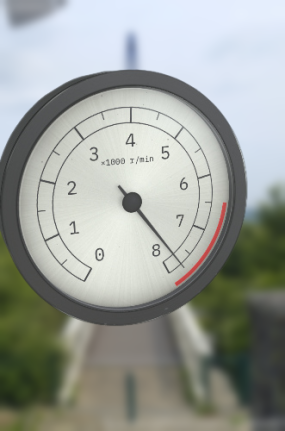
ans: 7750,rpm
